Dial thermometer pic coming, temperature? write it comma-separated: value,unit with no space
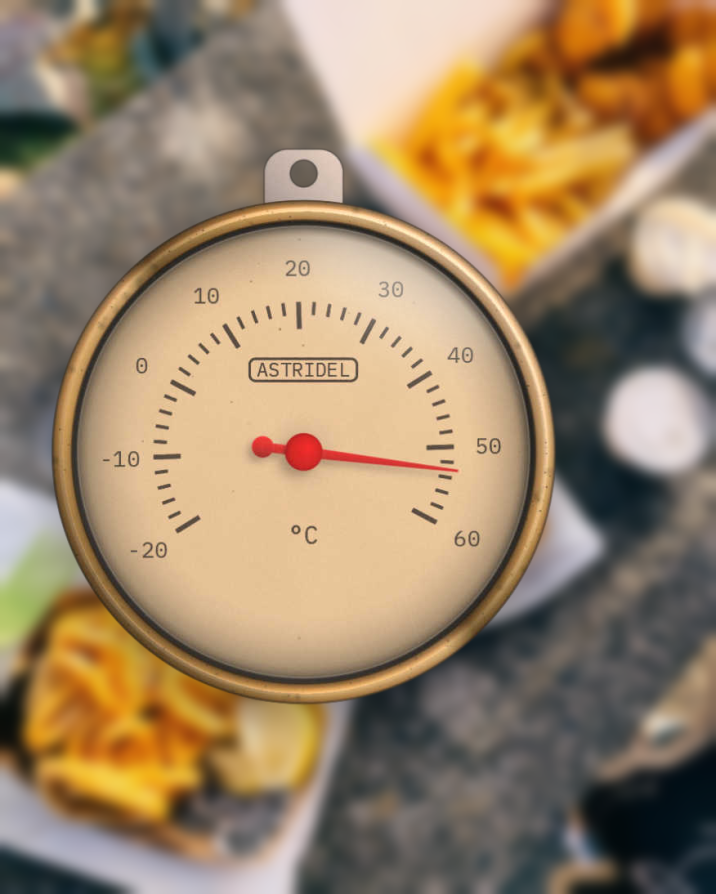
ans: 53,°C
